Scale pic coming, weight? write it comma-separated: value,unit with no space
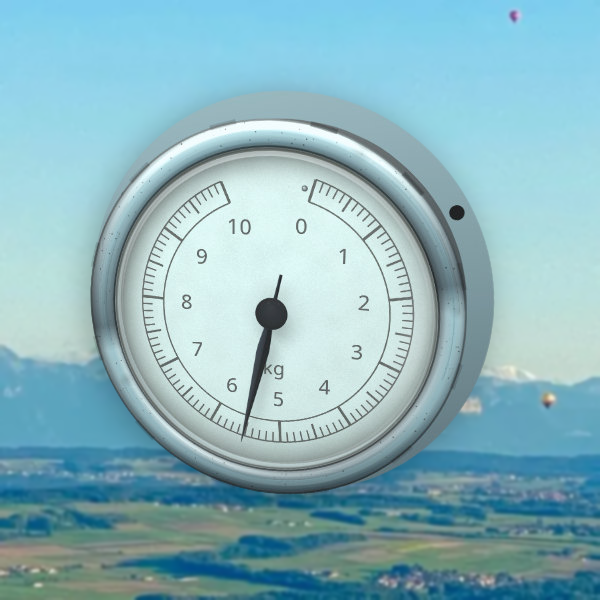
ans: 5.5,kg
